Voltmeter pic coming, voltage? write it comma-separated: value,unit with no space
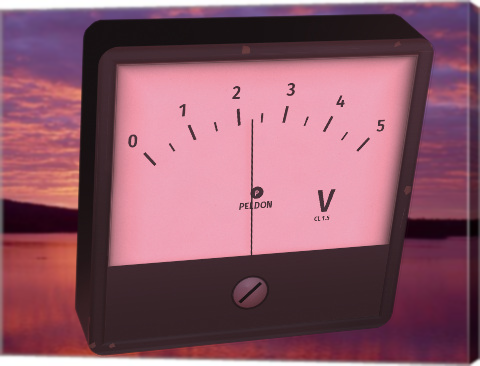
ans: 2.25,V
